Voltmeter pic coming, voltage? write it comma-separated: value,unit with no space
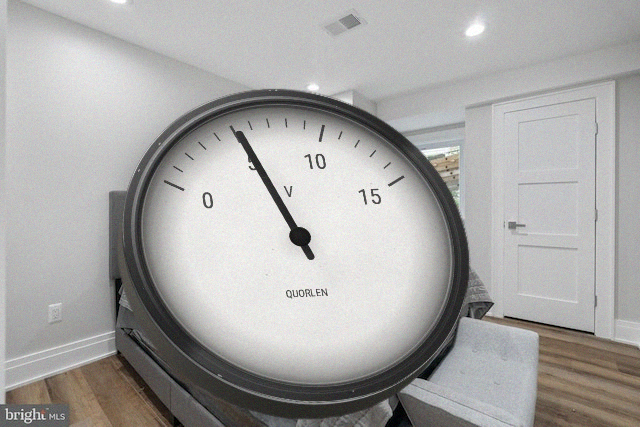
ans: 5,V
